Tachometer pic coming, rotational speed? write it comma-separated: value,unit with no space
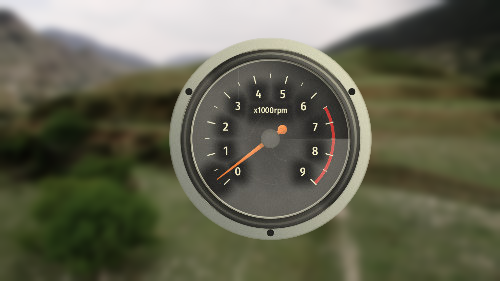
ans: 250,rpm
